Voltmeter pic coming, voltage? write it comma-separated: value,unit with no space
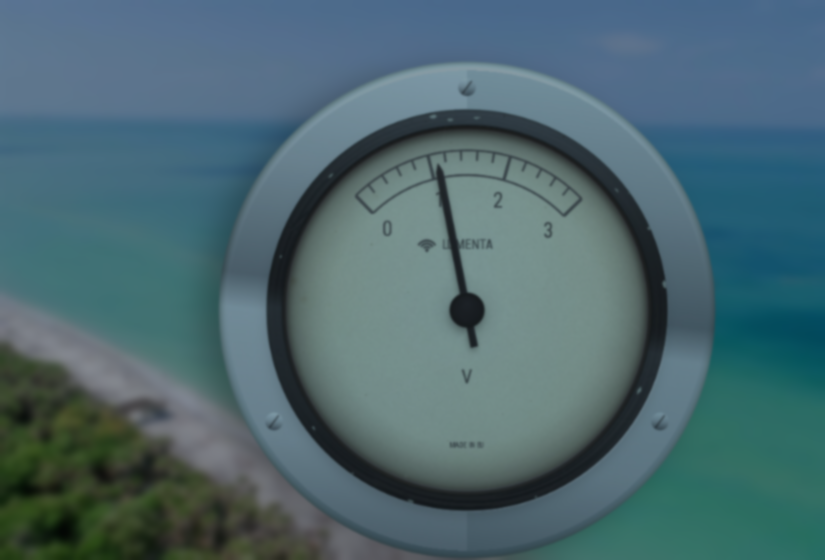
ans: 1.1,V
